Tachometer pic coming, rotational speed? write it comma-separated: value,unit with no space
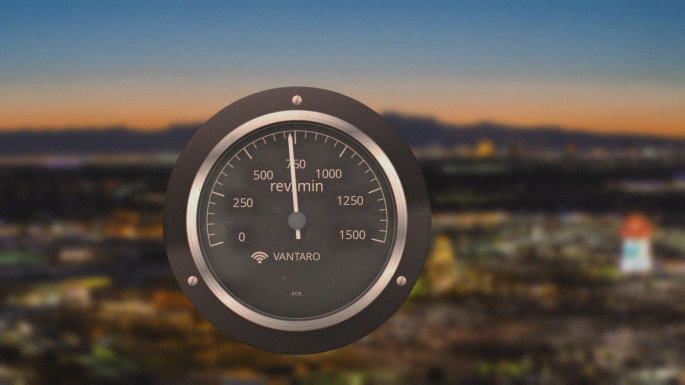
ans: 725,rpm
